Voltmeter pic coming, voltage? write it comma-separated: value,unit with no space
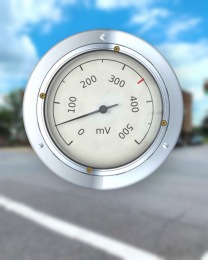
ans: 50,mV
